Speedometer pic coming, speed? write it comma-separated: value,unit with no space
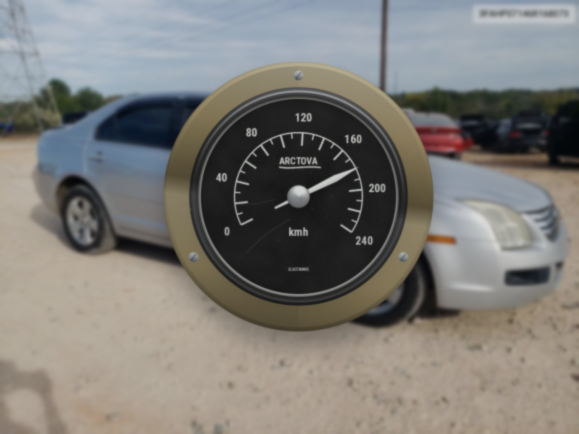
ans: 180,km/h
